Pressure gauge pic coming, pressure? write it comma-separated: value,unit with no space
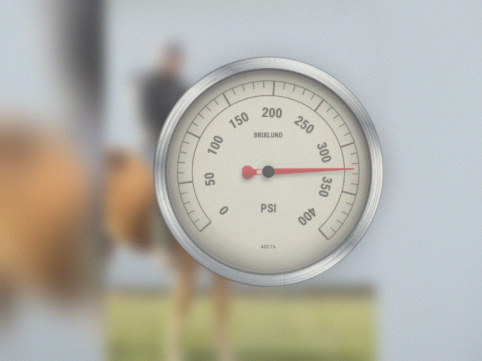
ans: 325,psi
